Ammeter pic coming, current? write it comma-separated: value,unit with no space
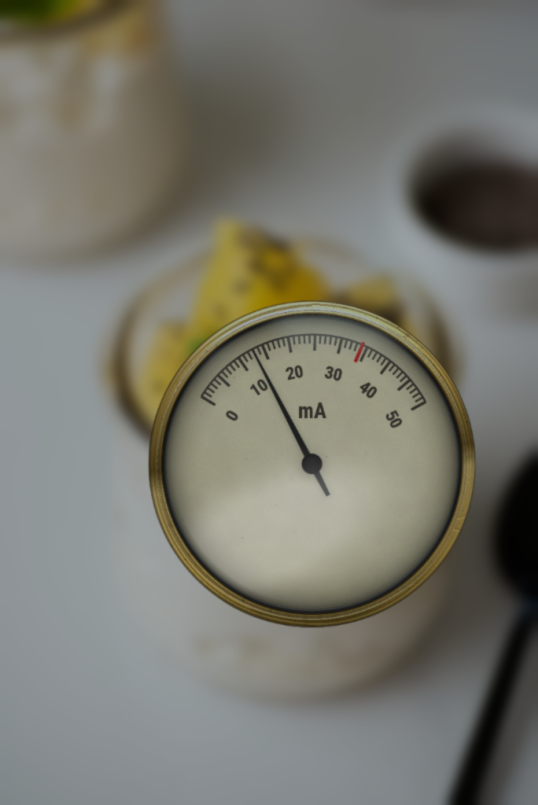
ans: 13,mA
